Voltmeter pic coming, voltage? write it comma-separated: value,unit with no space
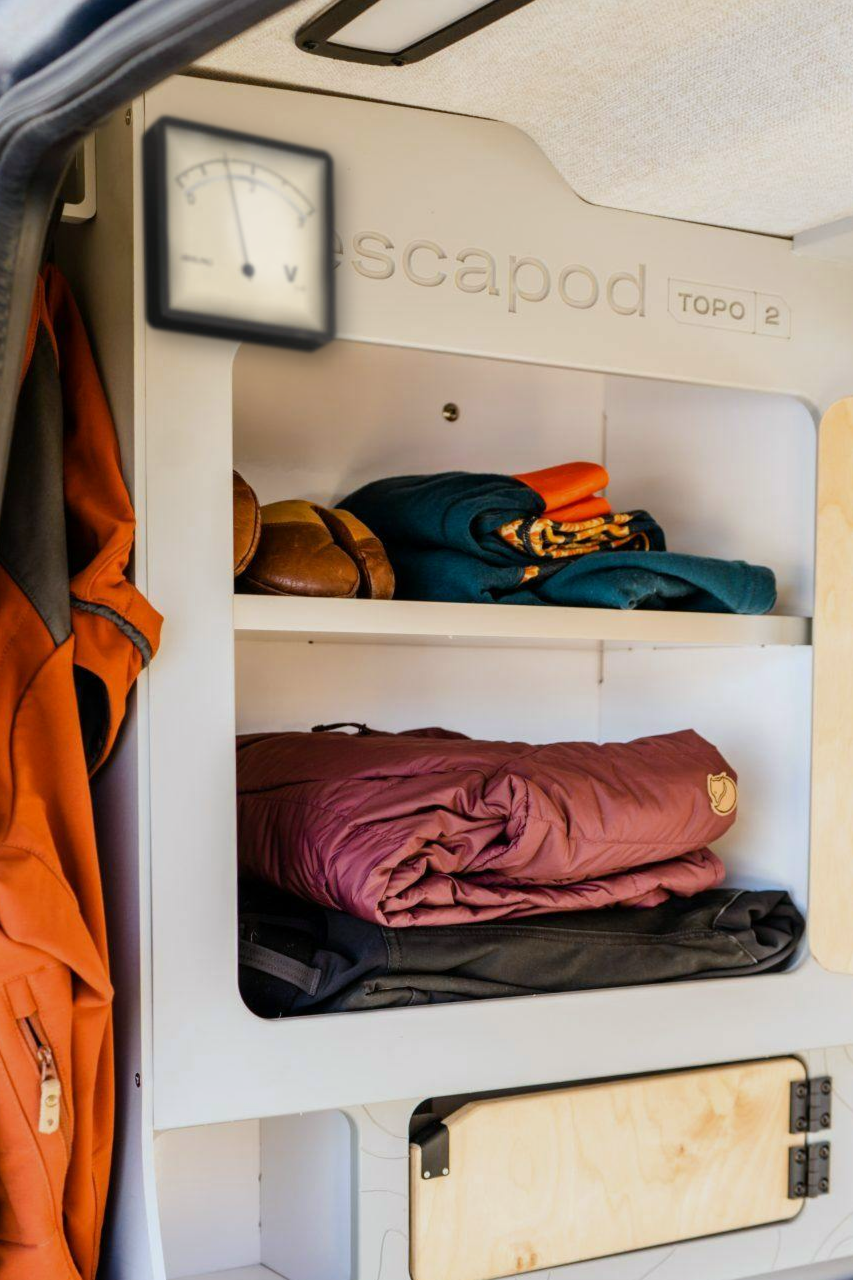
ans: 1.5,V
